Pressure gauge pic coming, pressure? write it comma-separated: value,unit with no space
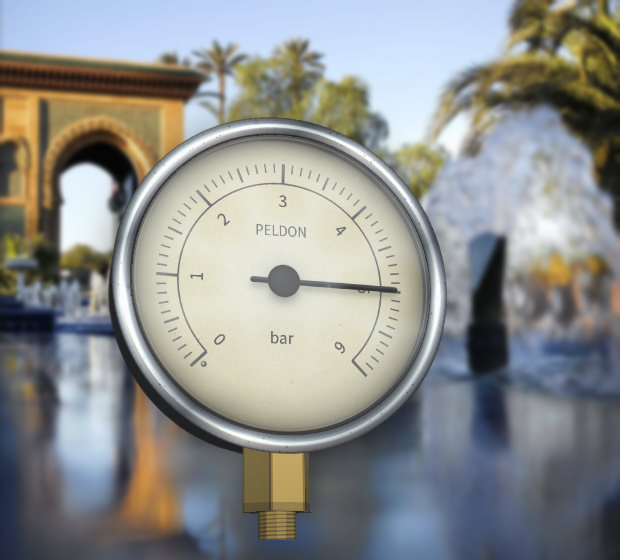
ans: 5,bar
